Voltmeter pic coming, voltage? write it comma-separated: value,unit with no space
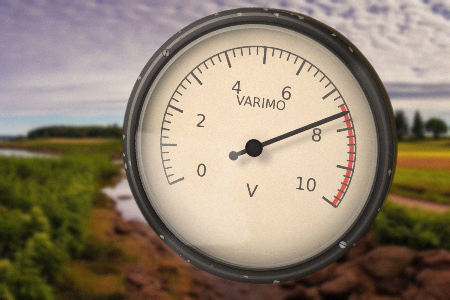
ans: 7.6,V
